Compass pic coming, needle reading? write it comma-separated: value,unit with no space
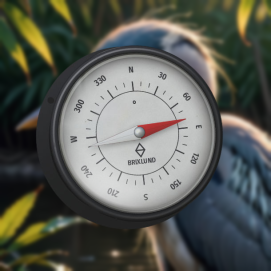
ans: 80,°
